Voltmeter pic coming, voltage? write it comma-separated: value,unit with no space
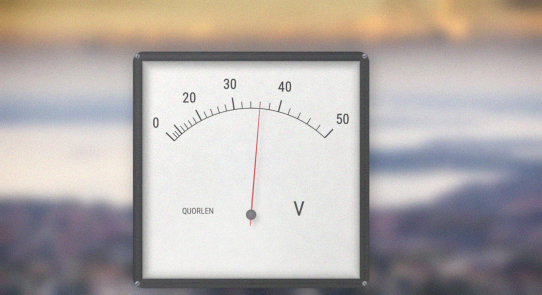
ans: 36,V
